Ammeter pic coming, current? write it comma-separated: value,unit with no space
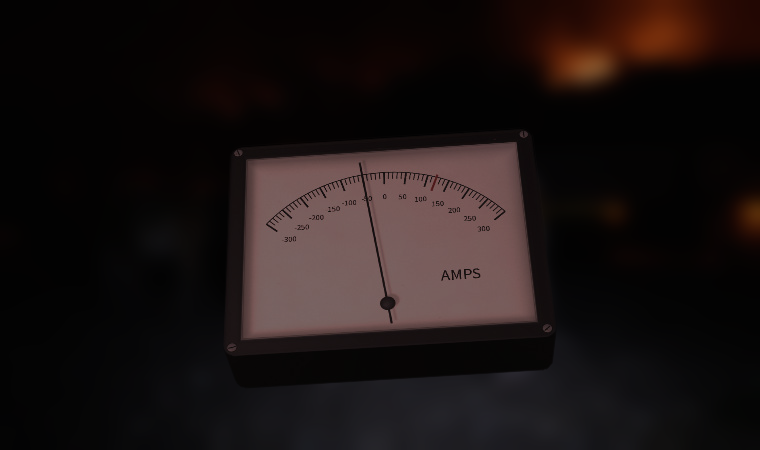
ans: -50,A
